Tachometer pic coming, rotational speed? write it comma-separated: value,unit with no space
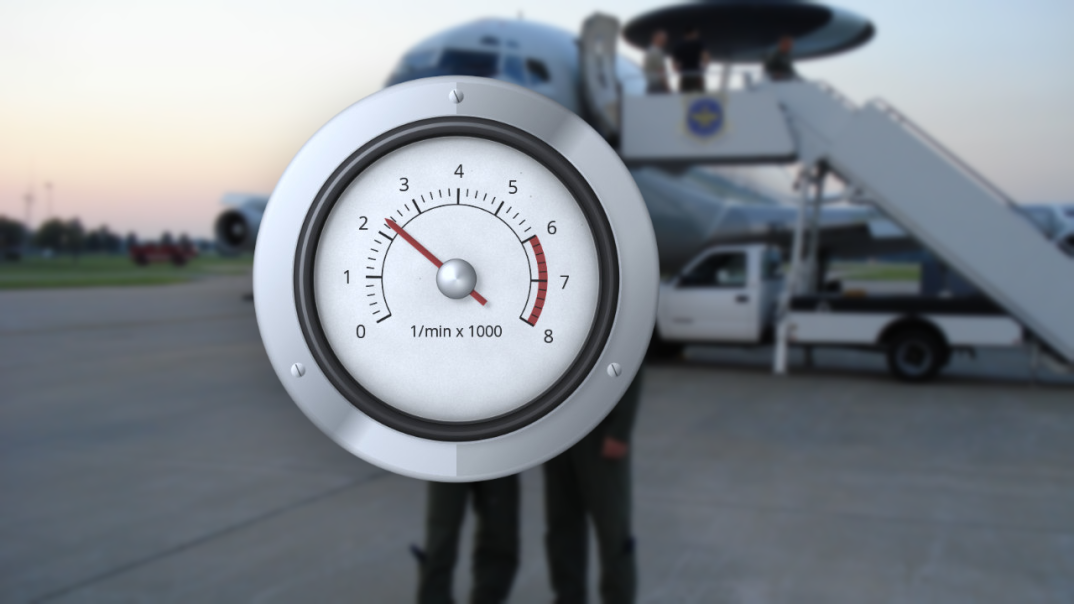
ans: 2300,rpm
